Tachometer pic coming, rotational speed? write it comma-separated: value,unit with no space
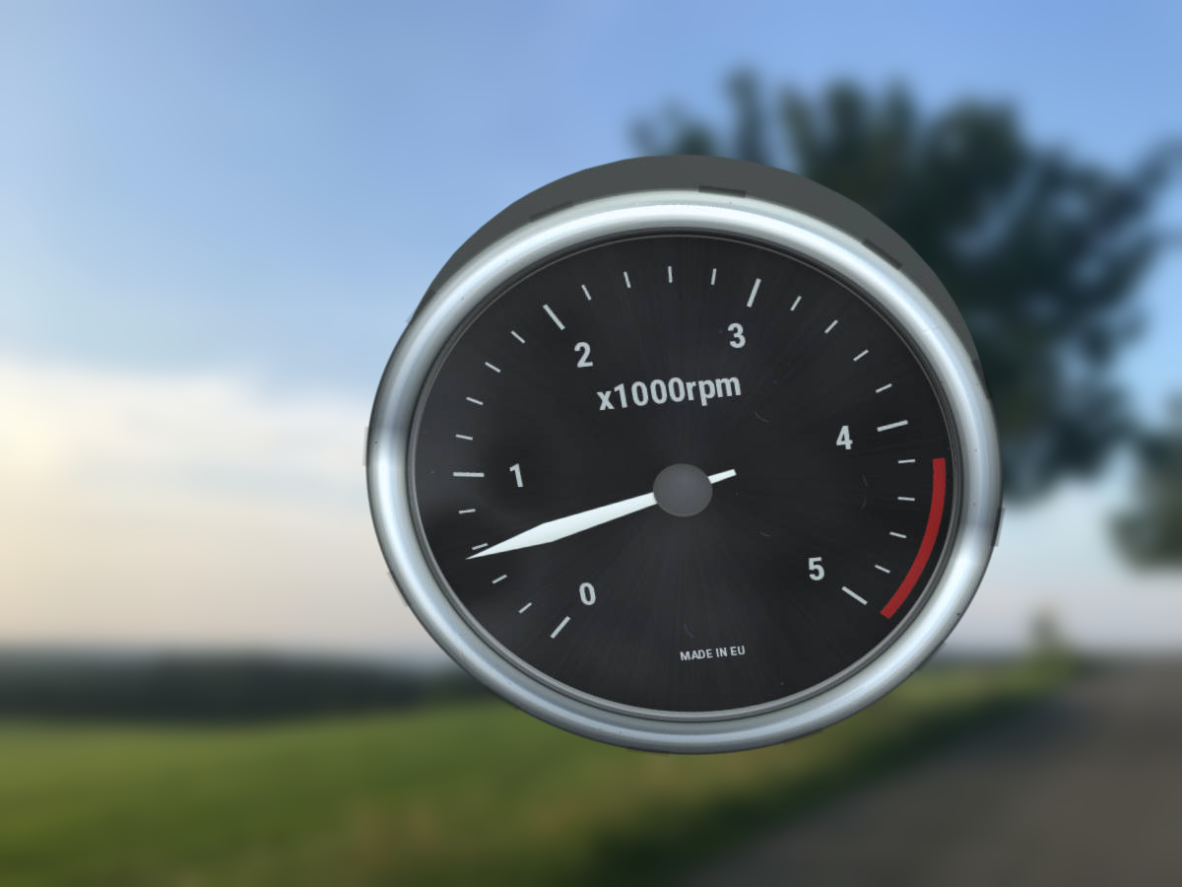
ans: 600,rpm
